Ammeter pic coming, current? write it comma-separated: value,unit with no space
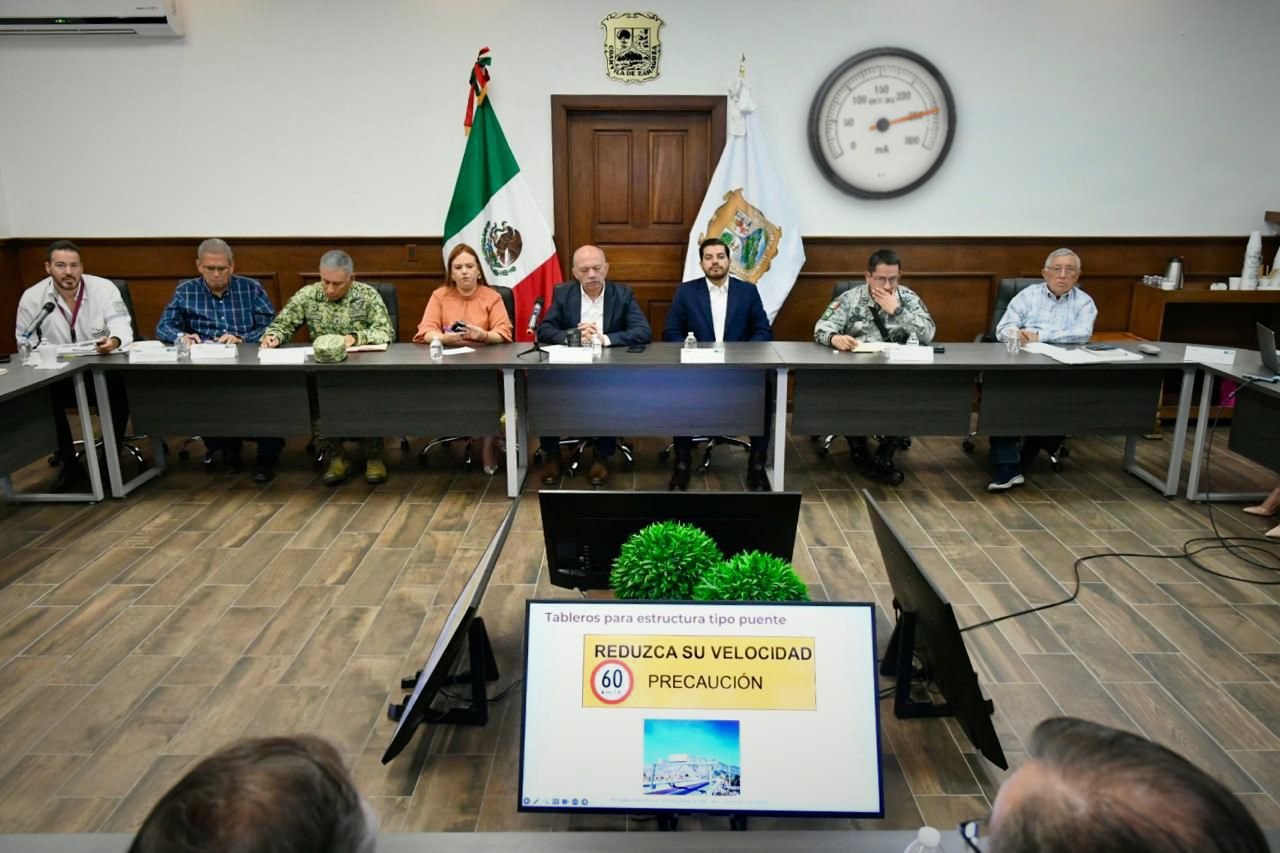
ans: 250,mA
